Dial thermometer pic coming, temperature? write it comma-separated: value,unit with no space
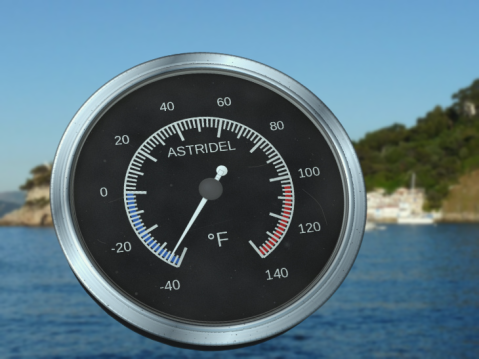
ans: -36,°F
